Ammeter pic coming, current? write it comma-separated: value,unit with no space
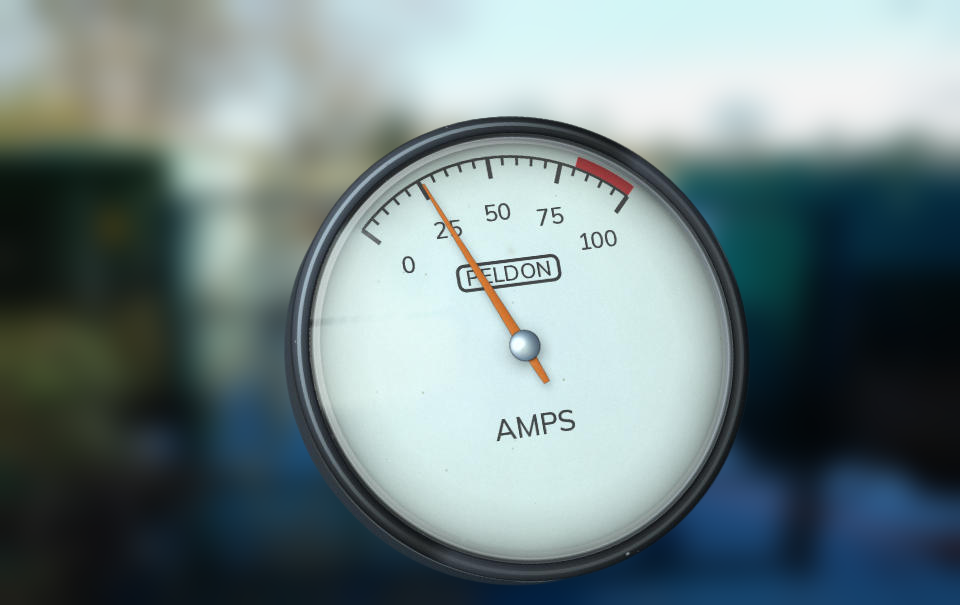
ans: 25,A
